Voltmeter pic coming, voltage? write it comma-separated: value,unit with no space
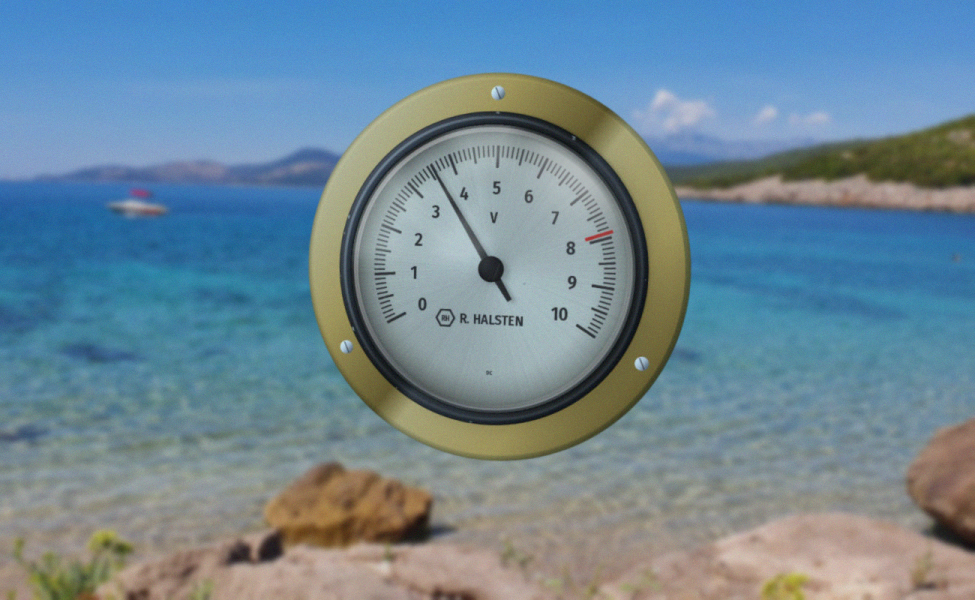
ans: 3.6,V
